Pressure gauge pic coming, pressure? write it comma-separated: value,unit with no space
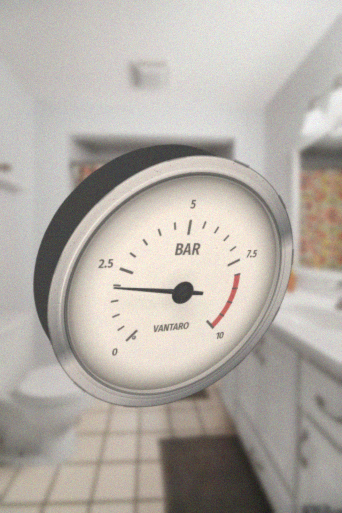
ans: 2,bar
